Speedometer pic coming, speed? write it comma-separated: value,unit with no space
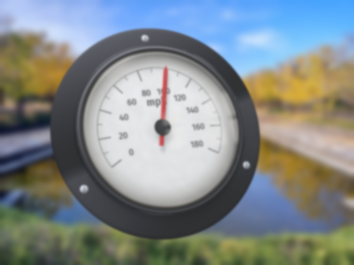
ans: 100,mph
